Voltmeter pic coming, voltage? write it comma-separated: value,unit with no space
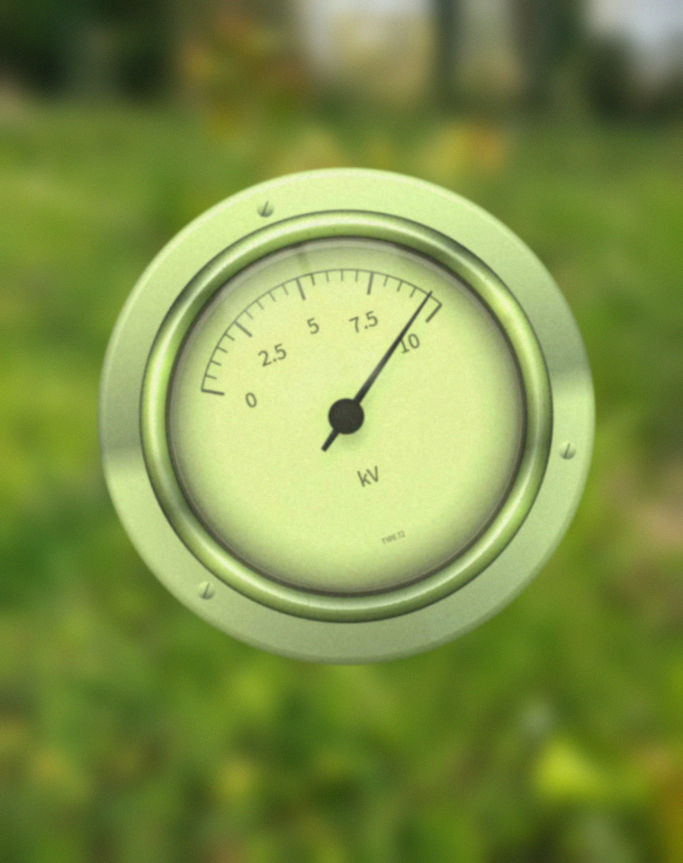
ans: 9.5,kV
